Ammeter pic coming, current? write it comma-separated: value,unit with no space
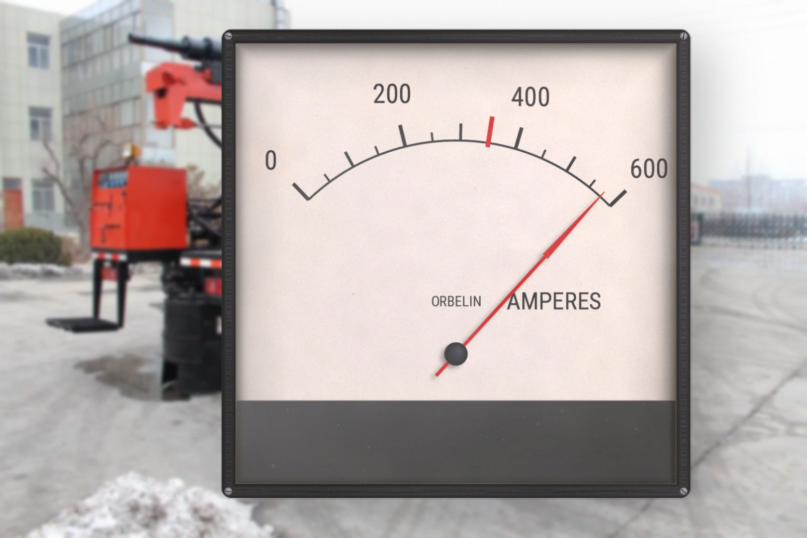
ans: 575,A
